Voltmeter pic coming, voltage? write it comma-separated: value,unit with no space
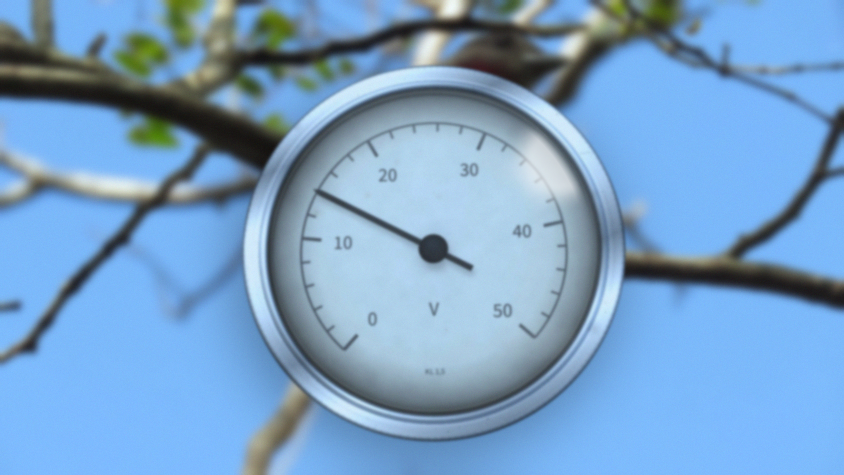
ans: 14,V
